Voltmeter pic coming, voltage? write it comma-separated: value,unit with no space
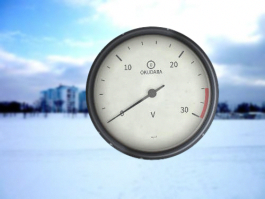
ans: 0,V
